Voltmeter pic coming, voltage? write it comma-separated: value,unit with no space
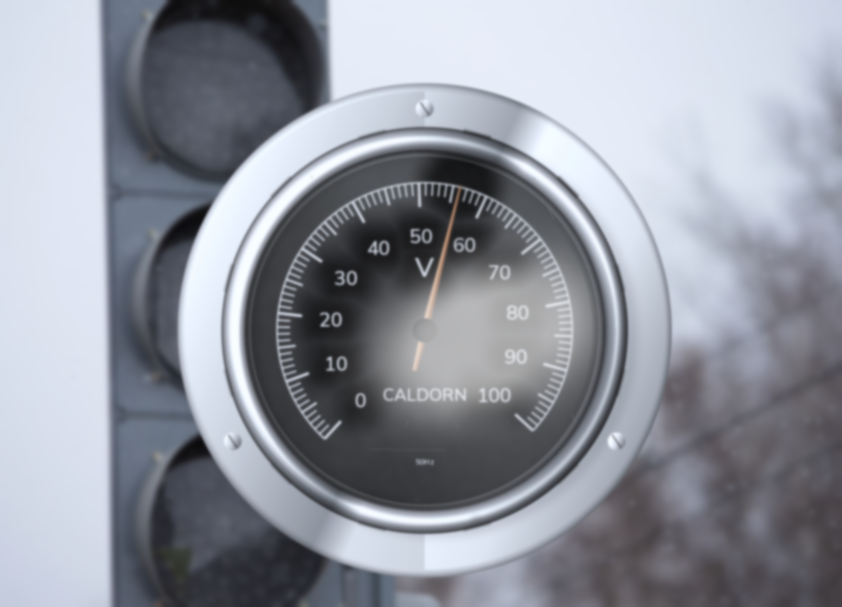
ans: 56,V
